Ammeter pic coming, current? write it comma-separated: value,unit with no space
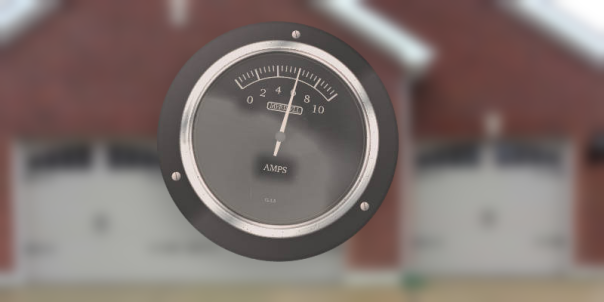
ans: 6,A
